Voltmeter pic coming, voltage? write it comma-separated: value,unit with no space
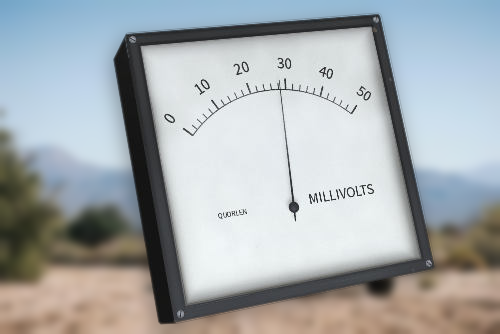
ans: 28,mV
